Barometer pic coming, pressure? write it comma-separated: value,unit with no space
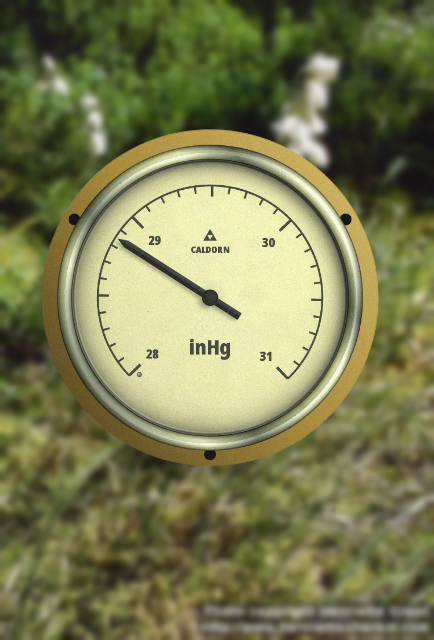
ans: 28.85,inHg
